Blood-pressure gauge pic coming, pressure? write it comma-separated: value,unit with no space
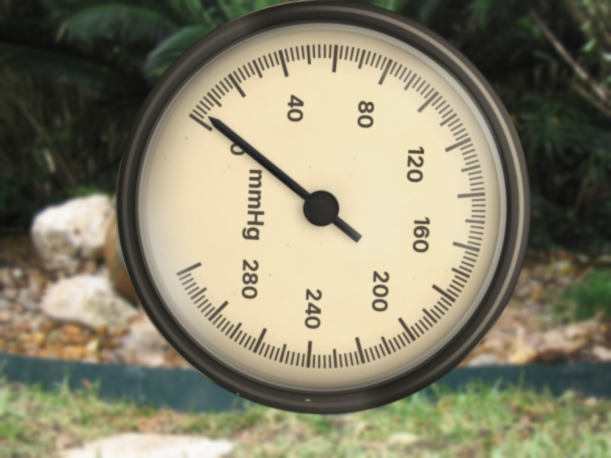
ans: 4,mmHg
